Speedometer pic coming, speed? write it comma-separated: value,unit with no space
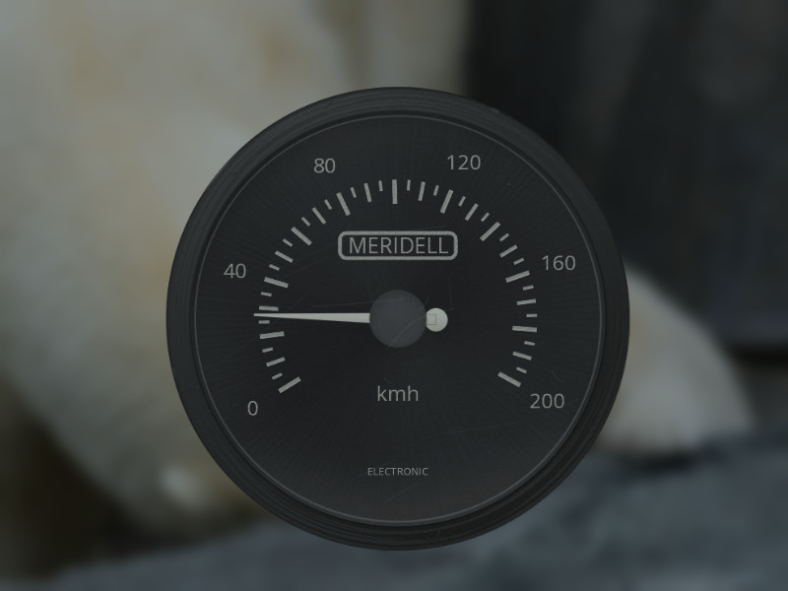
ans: 27.5,km/h
